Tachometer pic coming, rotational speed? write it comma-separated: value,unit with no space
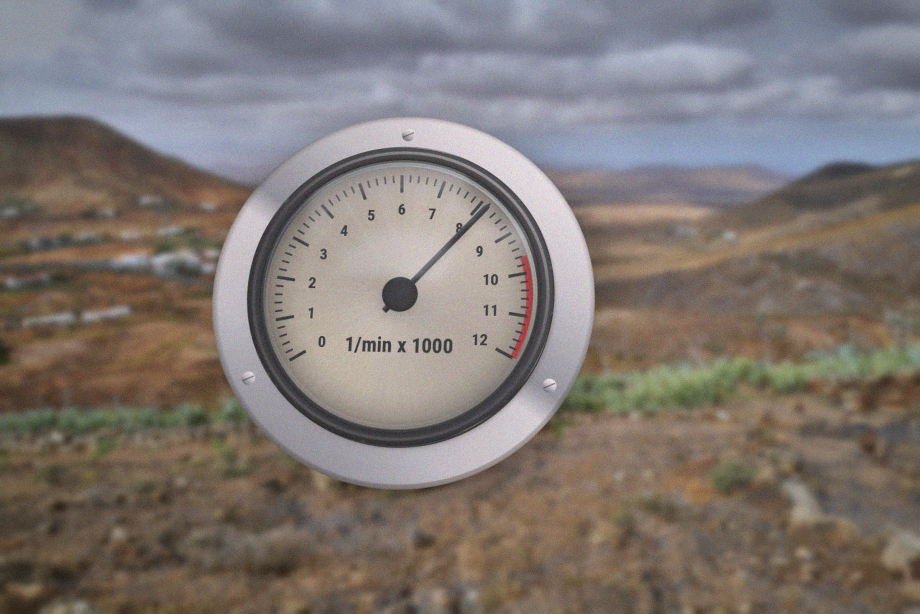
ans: 8200,rpm
